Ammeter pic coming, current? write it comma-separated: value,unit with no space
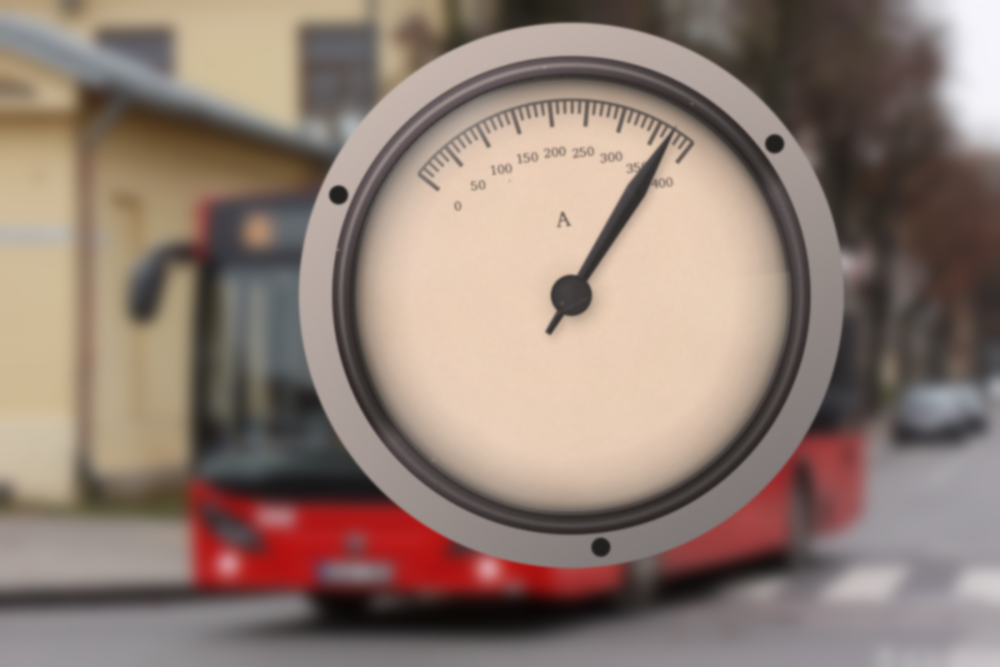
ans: 370,A
